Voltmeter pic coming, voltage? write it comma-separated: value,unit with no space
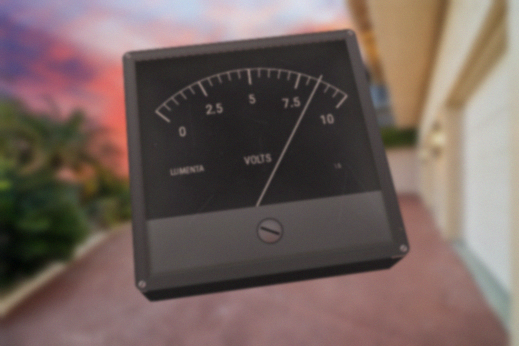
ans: 8.5,V
